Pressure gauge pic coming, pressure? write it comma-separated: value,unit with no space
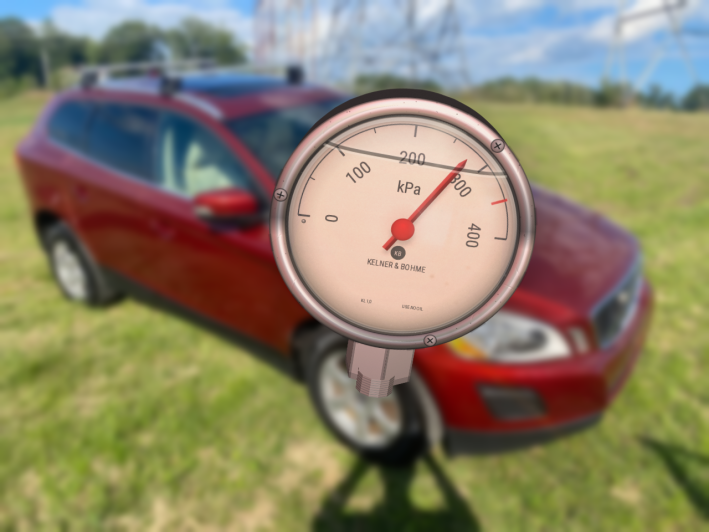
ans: 275,kPa
